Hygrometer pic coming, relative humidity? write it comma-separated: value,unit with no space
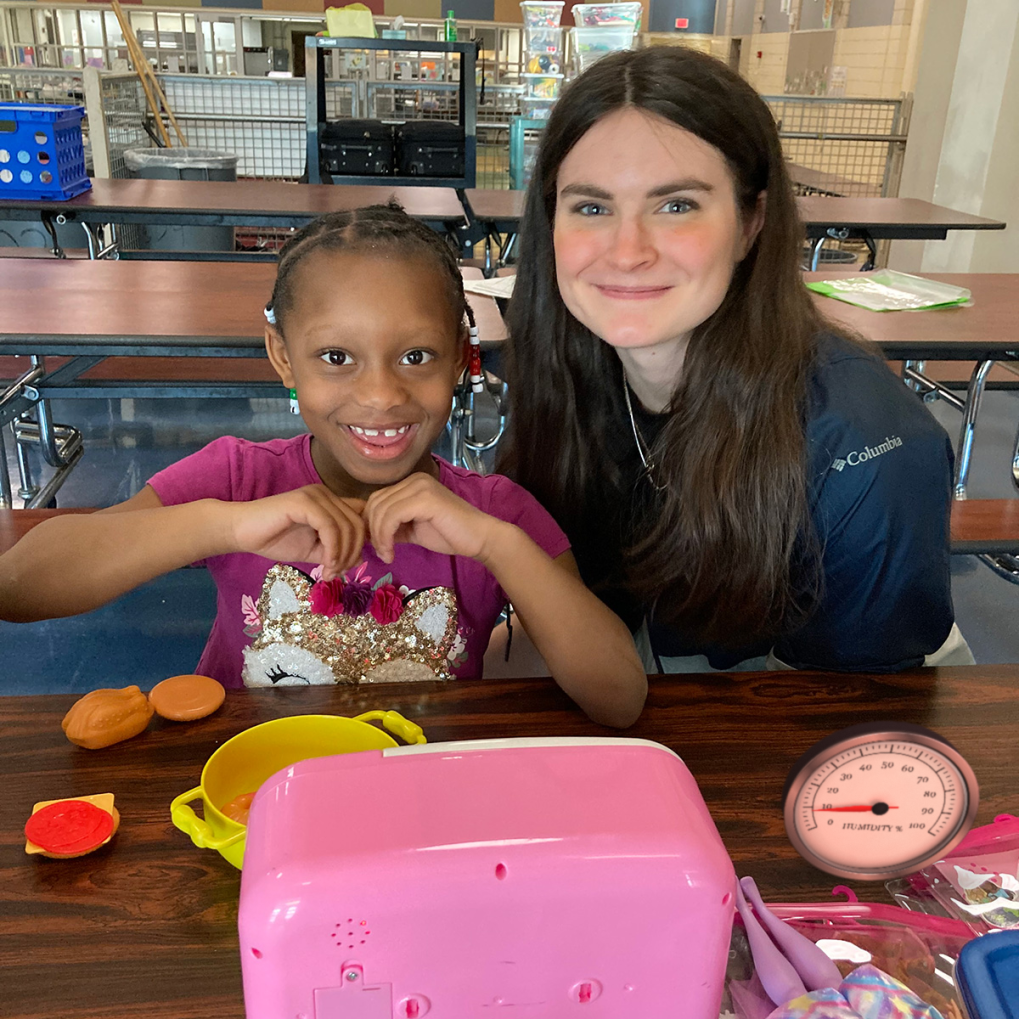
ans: 10,%
